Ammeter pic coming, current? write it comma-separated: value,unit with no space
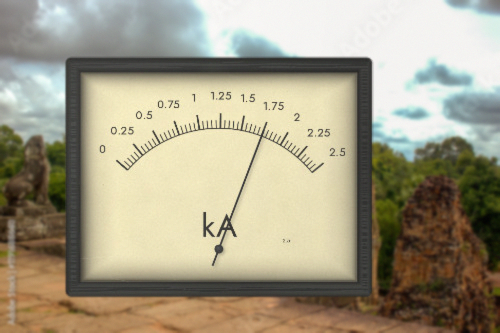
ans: 1.75,kA
